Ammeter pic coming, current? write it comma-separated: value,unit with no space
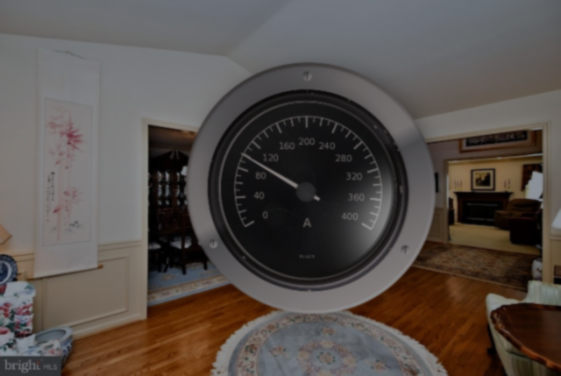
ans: 100,A
